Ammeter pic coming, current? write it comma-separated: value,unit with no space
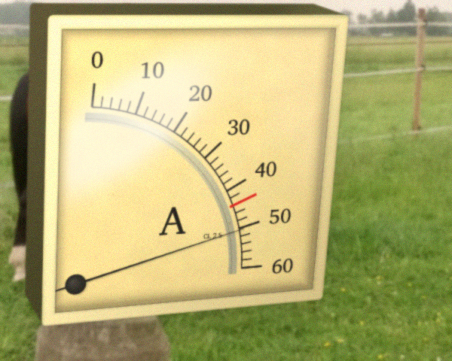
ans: 50,A
